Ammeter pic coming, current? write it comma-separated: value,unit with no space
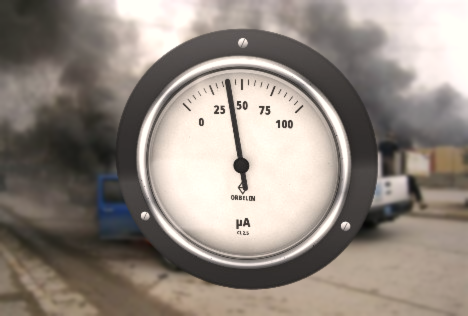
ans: 40,µA
